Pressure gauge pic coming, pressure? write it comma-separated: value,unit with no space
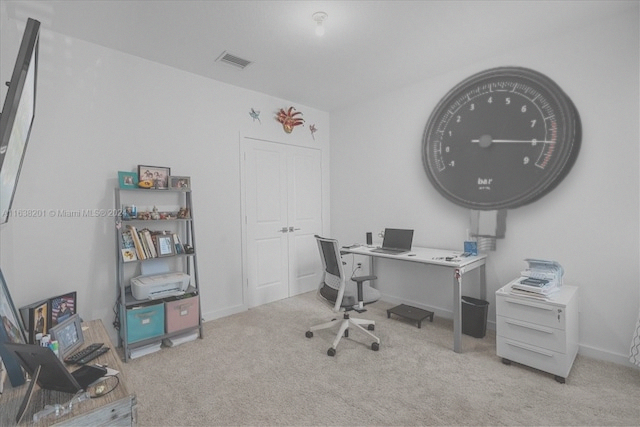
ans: 8,bar
